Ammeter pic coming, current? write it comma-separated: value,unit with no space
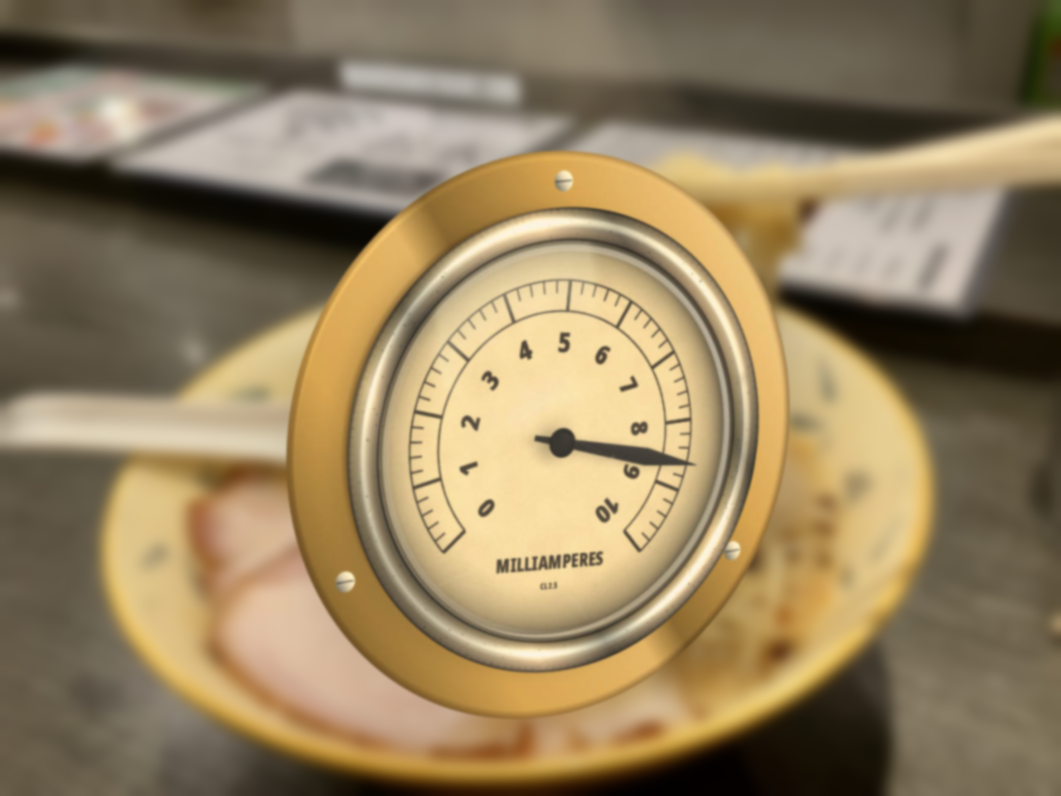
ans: 8.6,mA
